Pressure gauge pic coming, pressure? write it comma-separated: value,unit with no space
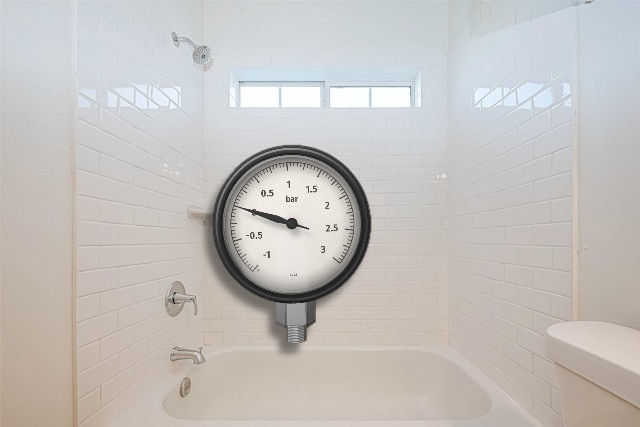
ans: 0,bar
